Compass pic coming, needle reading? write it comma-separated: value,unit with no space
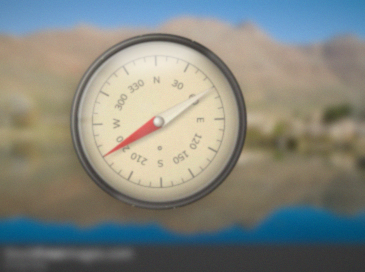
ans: 240,°
